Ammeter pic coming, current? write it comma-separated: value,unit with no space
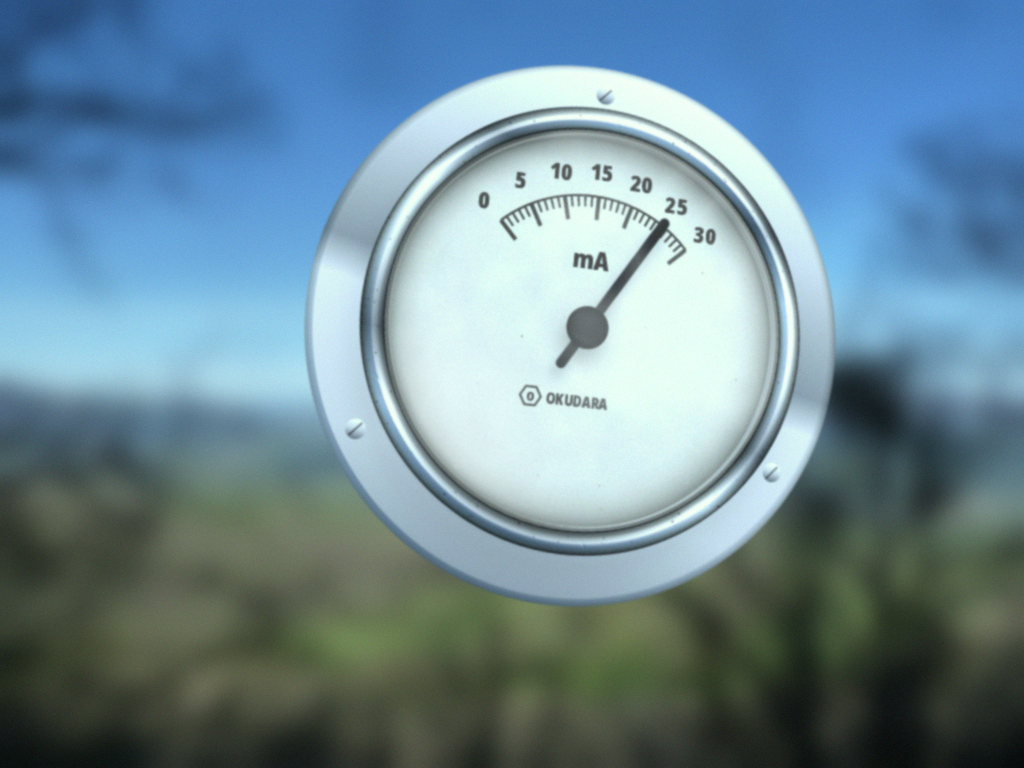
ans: 25,mA
